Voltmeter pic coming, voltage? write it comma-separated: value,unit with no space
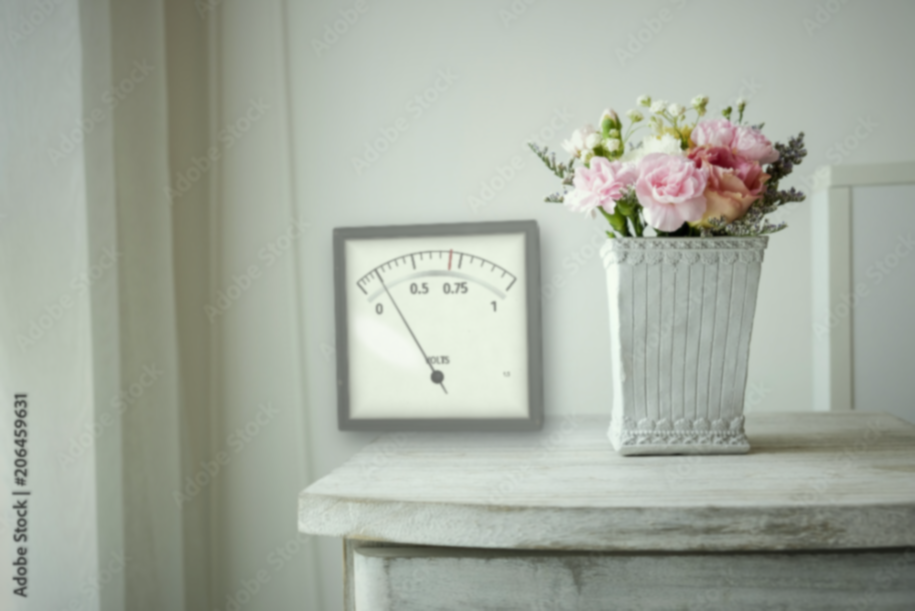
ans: 0.25,V
